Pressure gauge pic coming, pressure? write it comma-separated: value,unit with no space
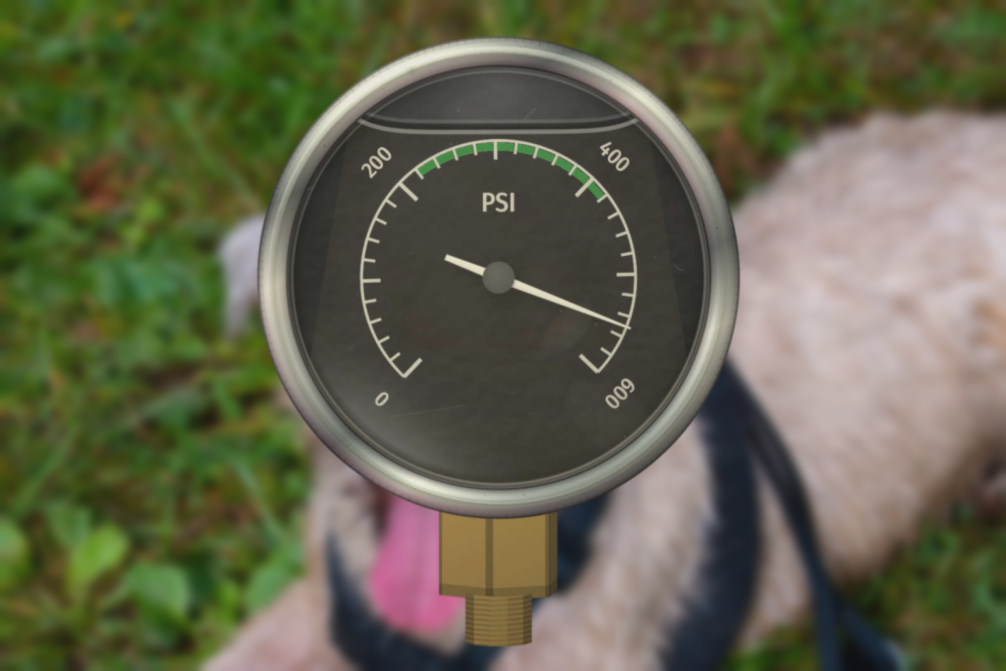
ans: 550,psi
